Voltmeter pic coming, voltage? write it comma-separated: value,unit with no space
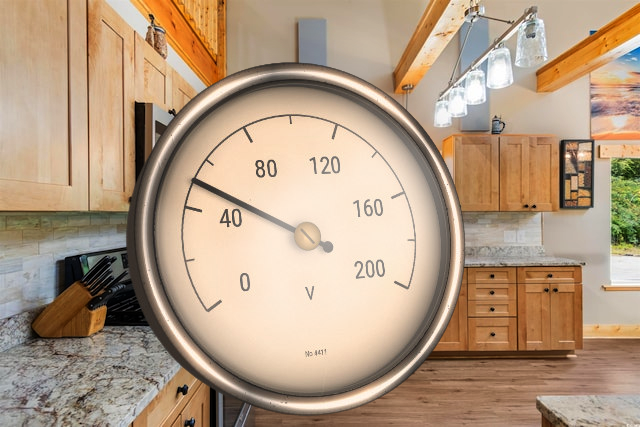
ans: 50,V
